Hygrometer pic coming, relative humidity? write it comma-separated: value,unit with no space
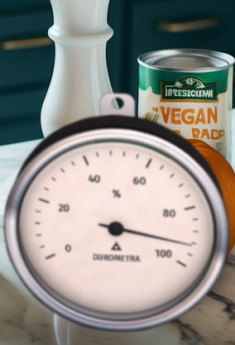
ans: 92,%
